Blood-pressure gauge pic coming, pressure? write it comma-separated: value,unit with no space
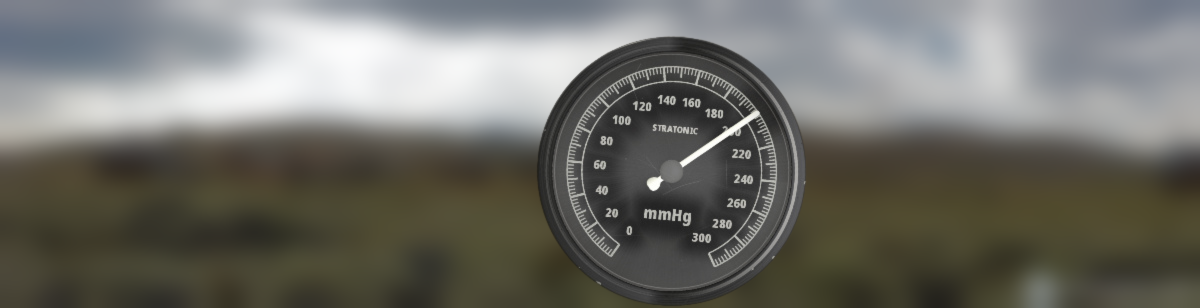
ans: 200,mmHg
